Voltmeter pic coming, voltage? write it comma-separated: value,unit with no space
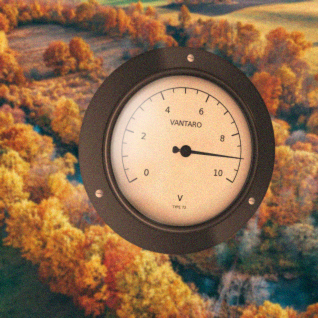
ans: 9,V
